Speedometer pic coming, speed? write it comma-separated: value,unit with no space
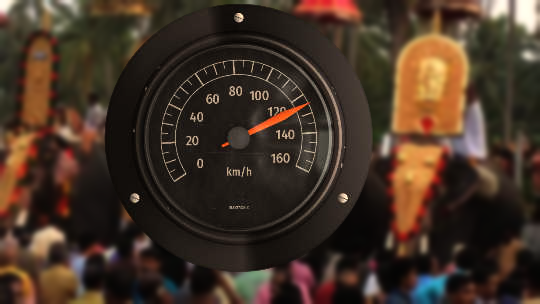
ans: 125,km/h
